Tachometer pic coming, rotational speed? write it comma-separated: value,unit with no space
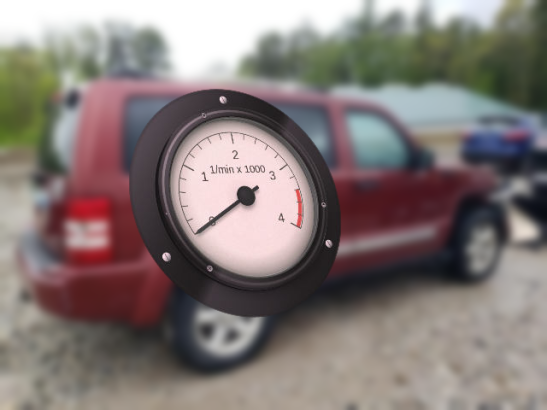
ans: 0,rpm
